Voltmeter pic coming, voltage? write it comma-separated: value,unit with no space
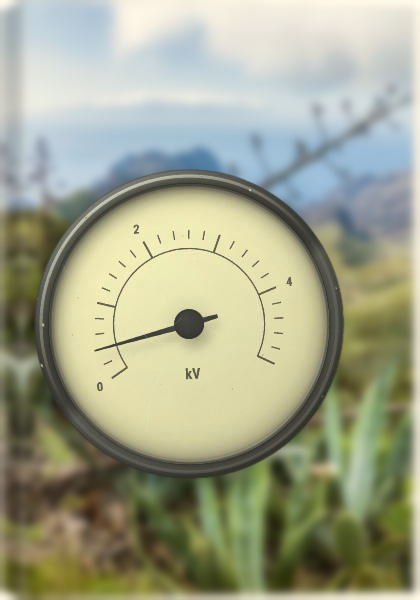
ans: 0.4,kV
